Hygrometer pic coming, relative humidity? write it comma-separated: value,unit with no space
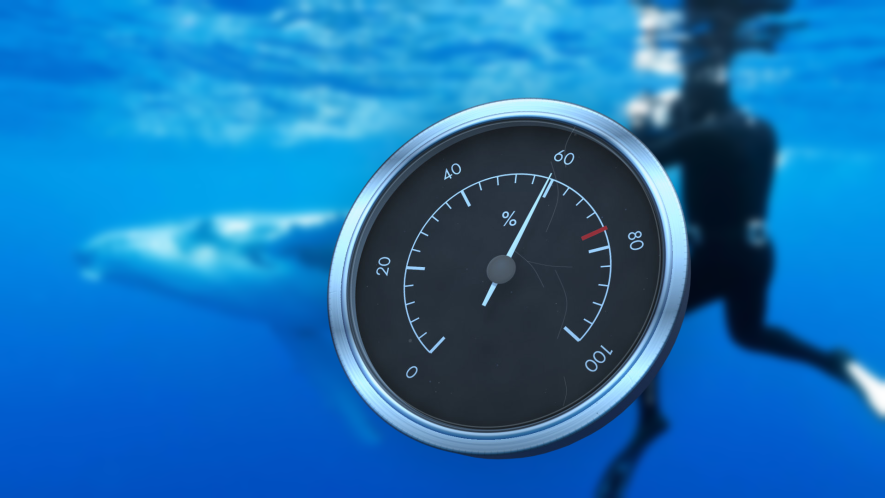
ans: 60,%
